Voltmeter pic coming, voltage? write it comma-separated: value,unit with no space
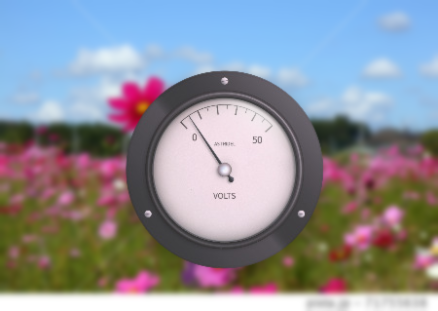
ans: 5,V
